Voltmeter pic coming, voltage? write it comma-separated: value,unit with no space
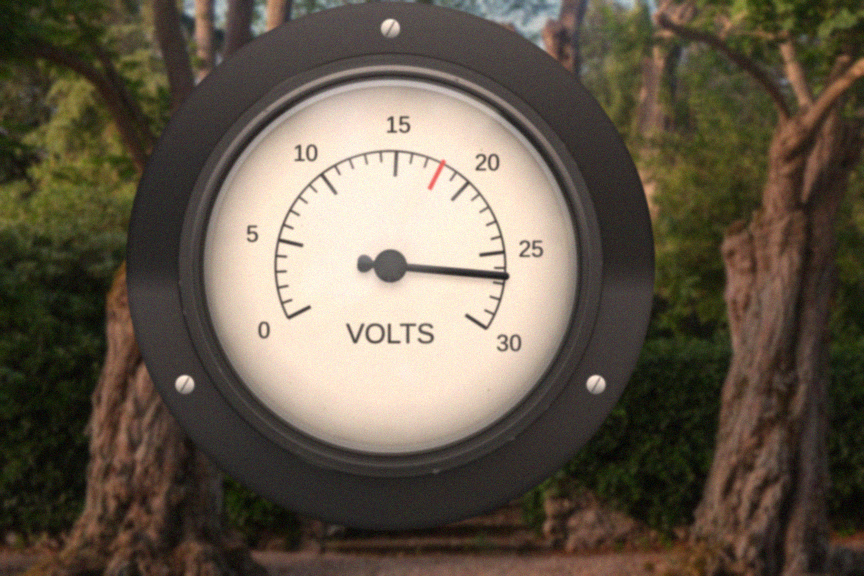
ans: 26.5,V
